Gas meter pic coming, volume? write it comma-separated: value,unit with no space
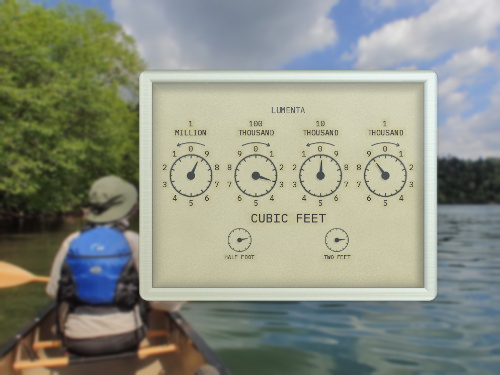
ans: 929900,ft³
